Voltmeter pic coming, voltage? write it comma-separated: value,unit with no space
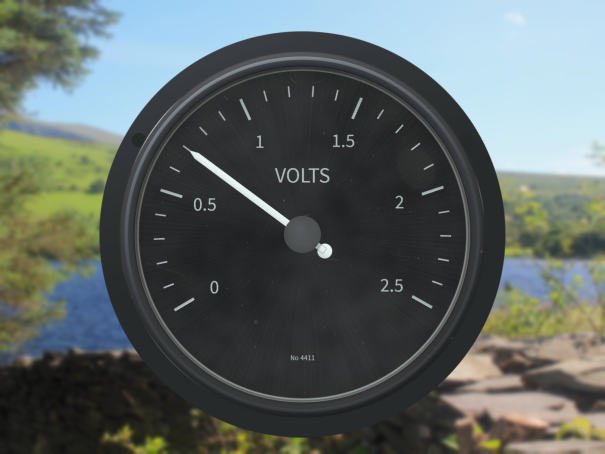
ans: 0.7,V
